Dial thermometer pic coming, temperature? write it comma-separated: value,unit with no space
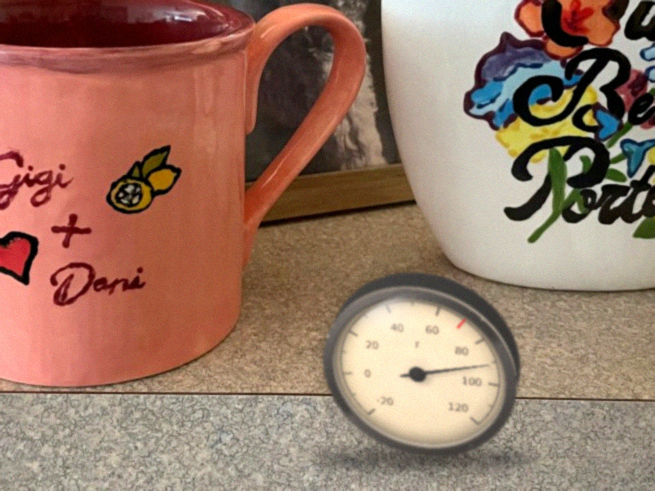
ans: 90,°F
